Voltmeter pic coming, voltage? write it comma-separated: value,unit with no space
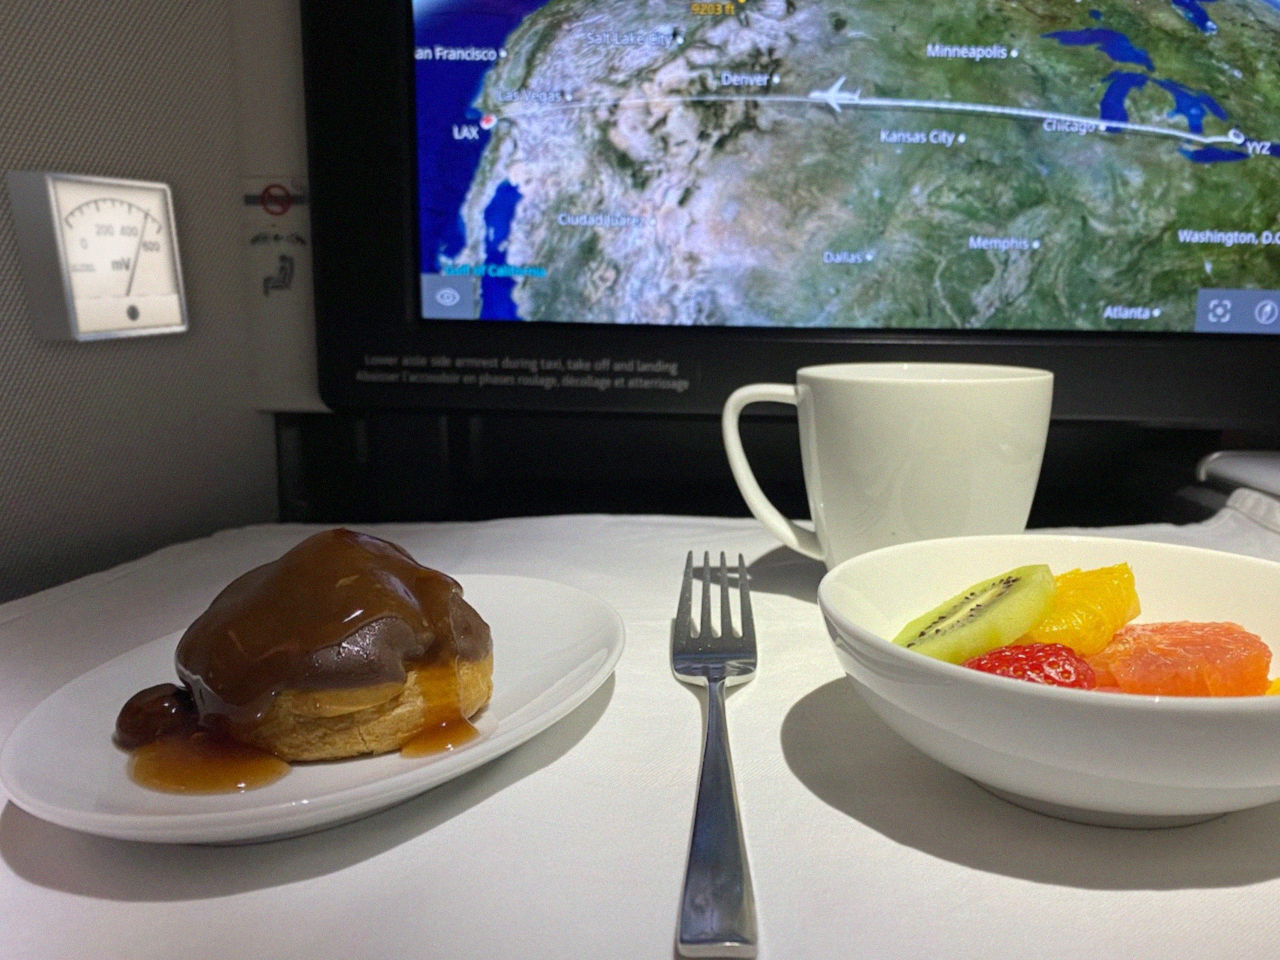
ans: 500,mV
